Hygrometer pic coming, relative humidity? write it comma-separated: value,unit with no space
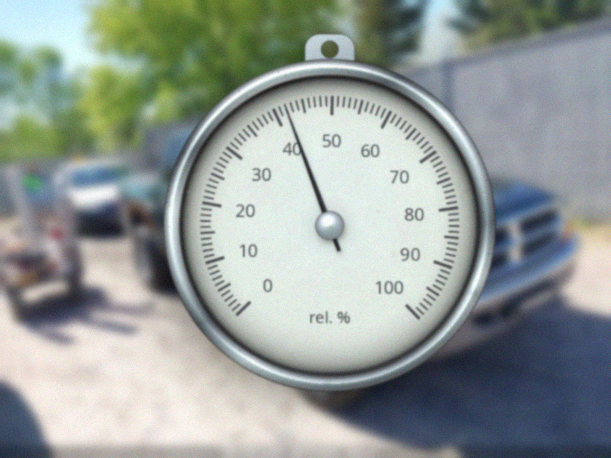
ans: 42,%
